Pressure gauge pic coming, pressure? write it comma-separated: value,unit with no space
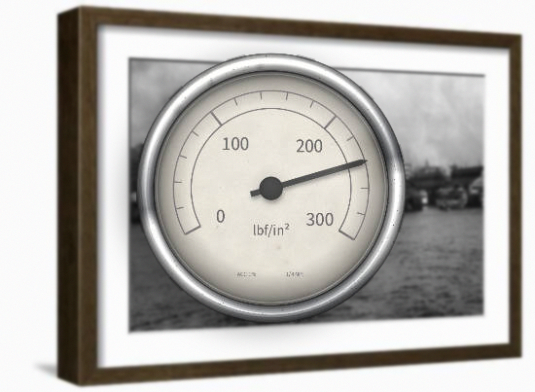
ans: 240,psi
